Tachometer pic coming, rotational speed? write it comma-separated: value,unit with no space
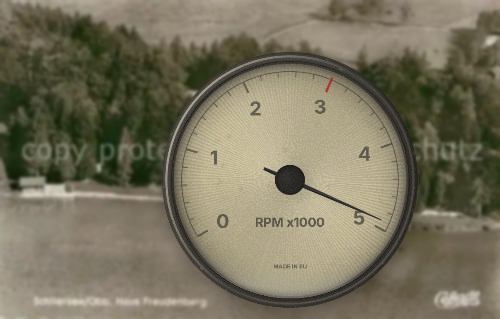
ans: 4900,rpm
